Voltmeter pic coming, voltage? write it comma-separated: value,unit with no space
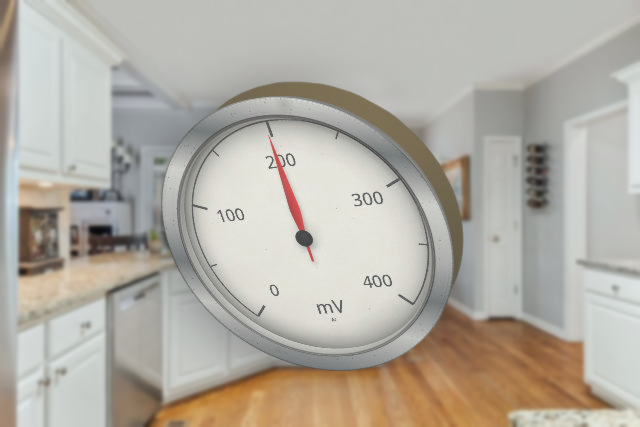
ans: 200,mV
